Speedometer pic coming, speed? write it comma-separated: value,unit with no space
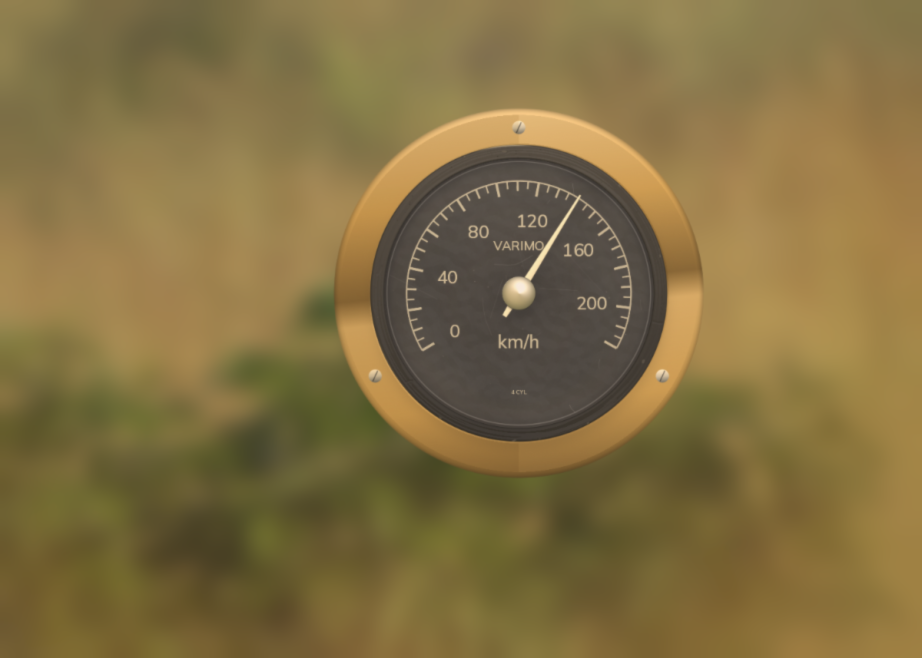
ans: 140,km/h
